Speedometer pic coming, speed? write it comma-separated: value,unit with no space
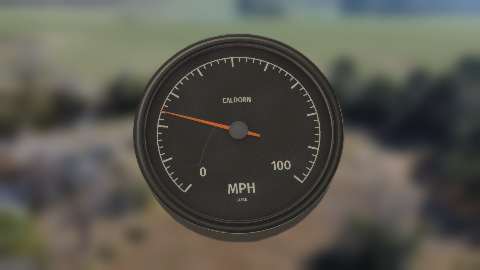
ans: 24,mph
